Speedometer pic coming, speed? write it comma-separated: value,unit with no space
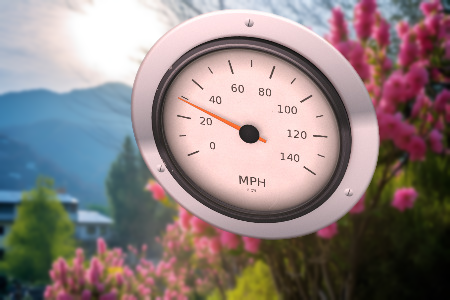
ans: 30,mph
